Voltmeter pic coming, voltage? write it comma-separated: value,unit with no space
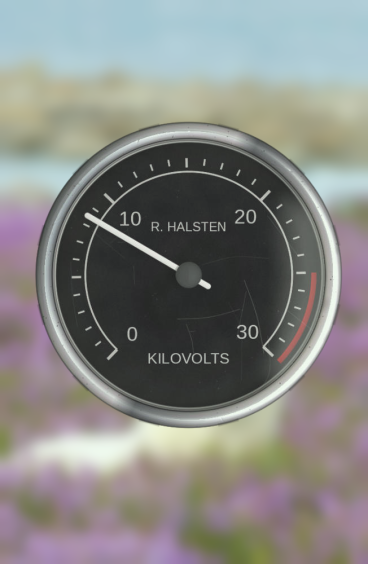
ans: 8.5,kV
